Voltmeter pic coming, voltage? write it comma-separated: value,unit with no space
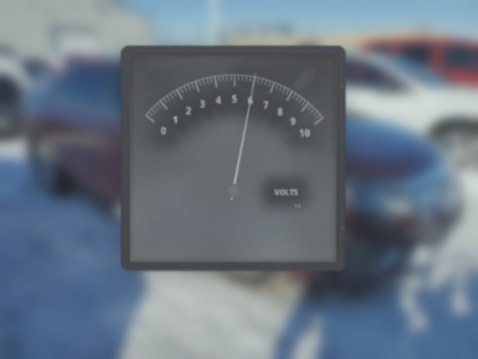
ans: 6,V
